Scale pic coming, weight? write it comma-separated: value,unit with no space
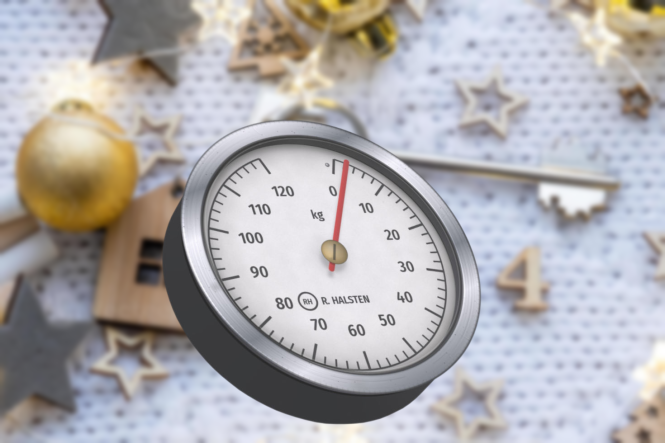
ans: 2,kg
